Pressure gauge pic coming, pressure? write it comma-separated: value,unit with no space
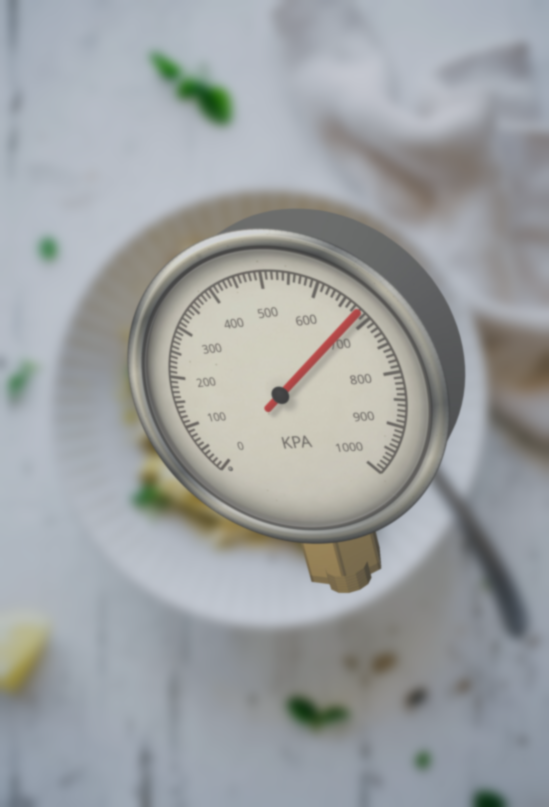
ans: 680,kPa
